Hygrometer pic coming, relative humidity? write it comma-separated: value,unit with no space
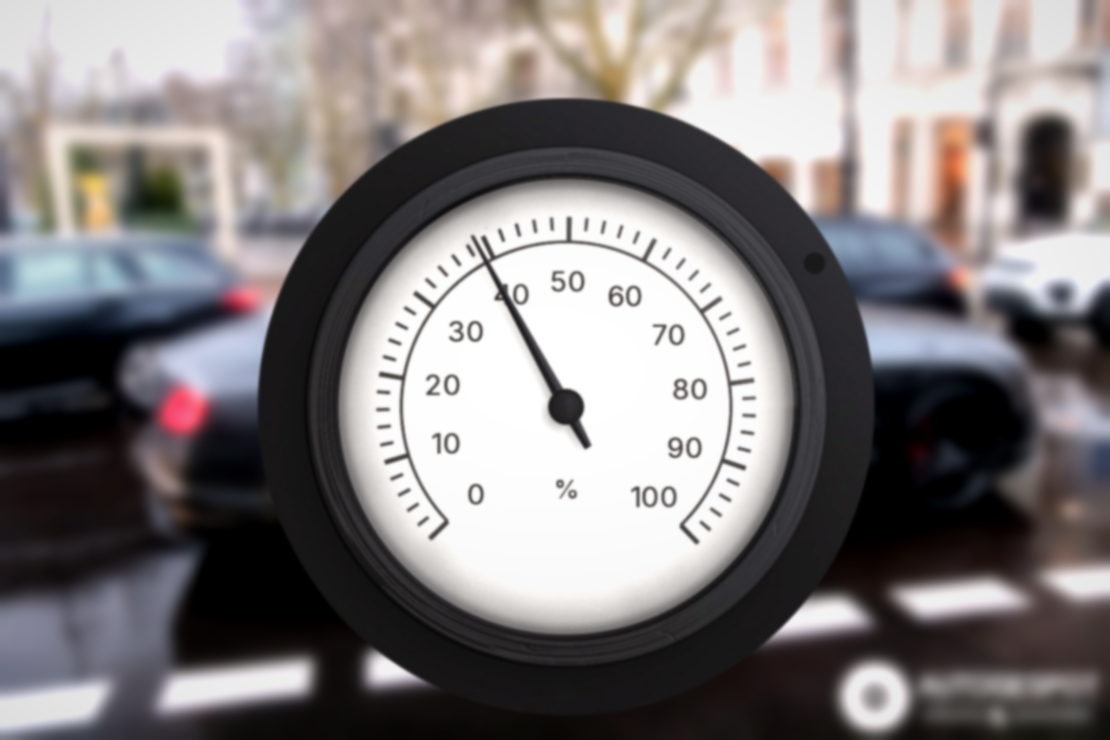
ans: 39,%
